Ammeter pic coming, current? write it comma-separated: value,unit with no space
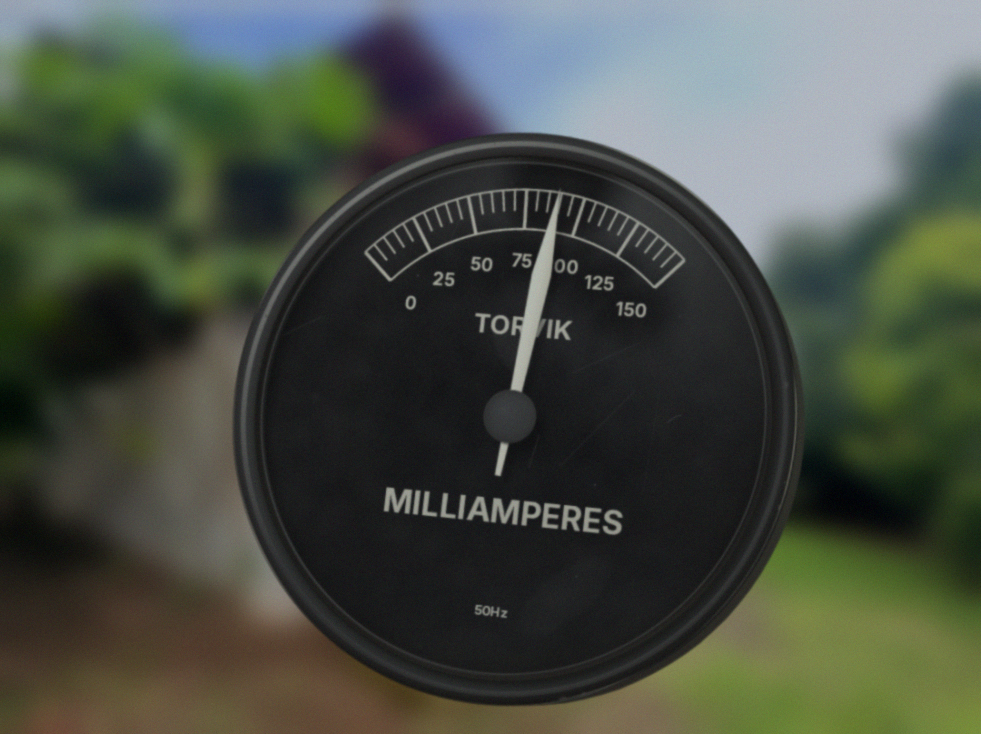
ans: 90,mA
